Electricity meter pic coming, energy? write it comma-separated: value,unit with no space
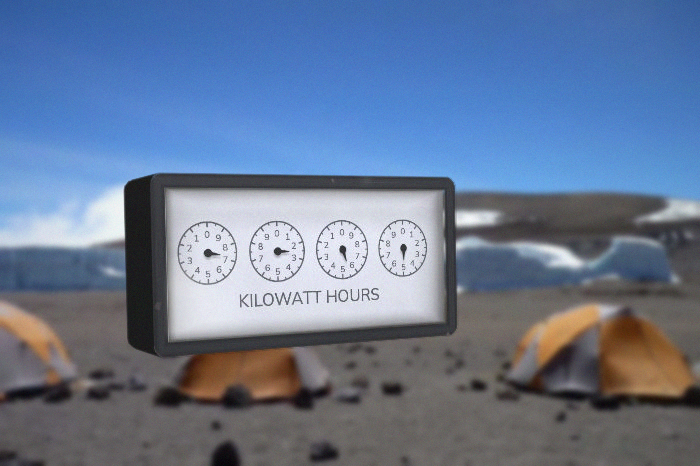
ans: 7255,kWh
